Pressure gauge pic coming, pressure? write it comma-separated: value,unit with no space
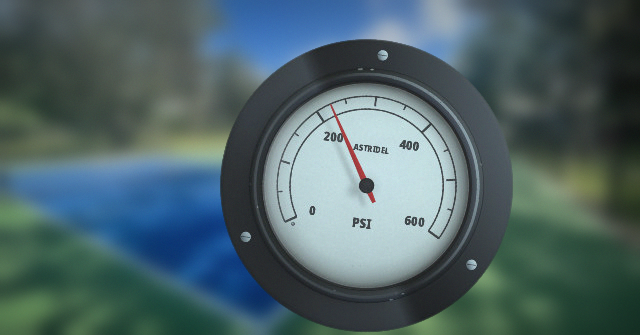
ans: 225,psi
